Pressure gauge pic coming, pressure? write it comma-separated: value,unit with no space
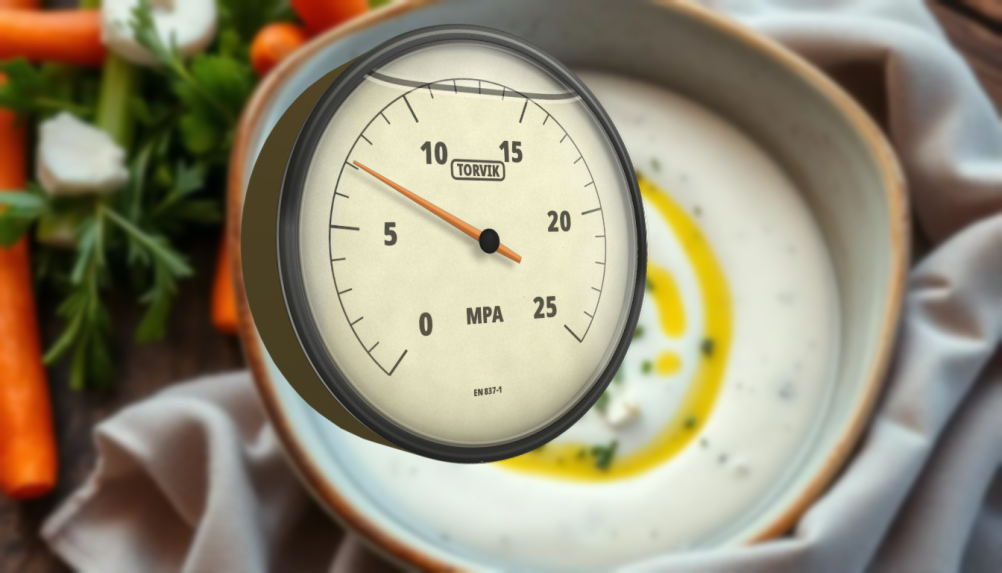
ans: 7,MPa
